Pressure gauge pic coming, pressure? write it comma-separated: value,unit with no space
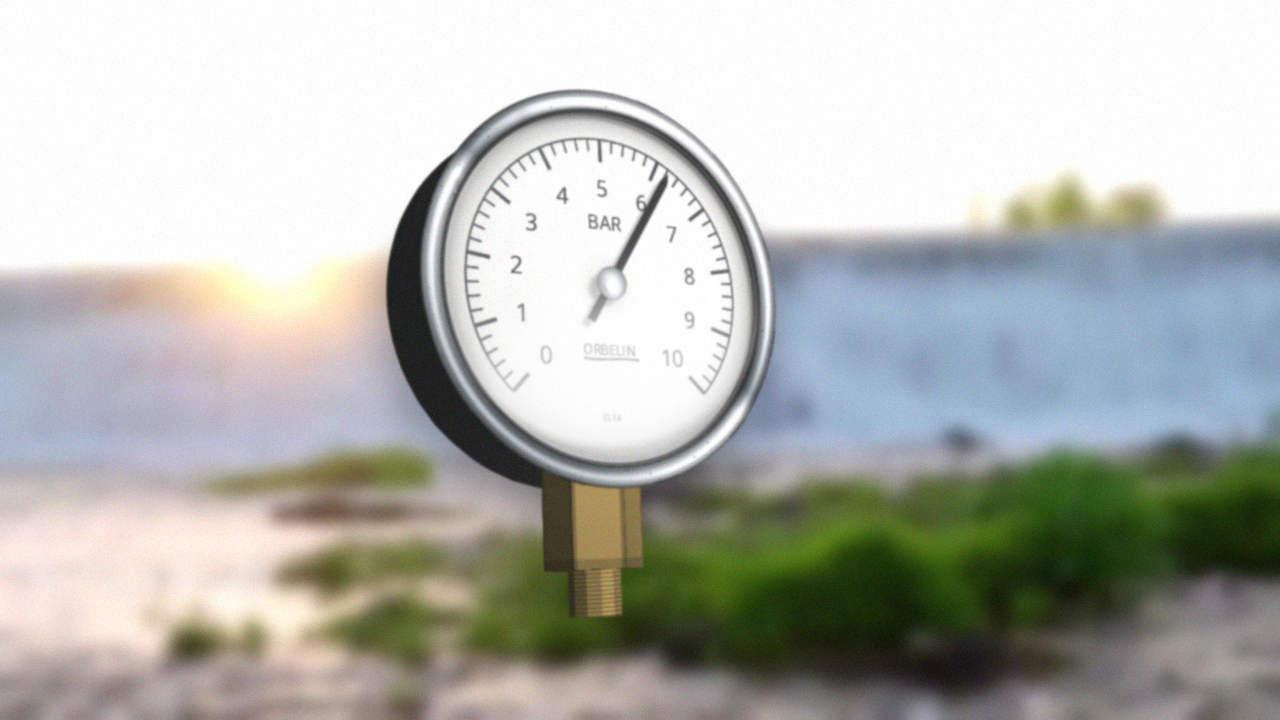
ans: 6.2,bar
